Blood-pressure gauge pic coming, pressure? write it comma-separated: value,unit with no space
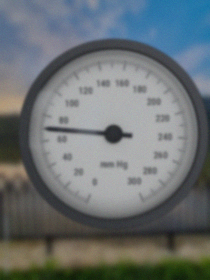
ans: 70,mmHg
